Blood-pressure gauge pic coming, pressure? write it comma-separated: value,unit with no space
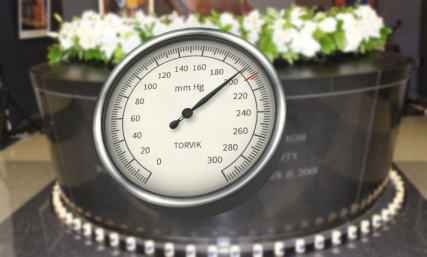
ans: 200,mmHg
